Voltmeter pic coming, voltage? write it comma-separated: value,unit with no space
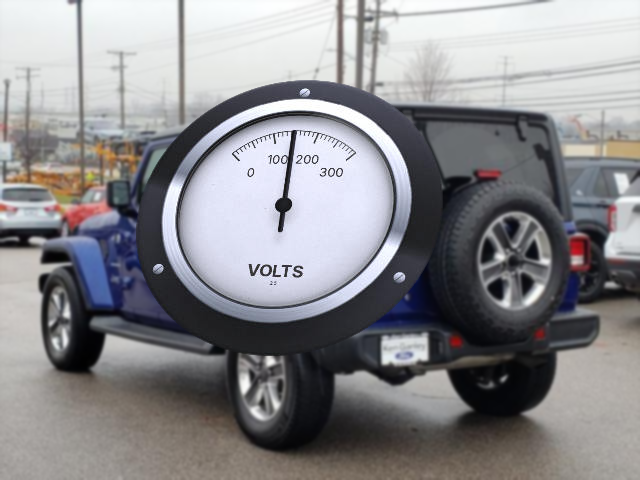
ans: 150,V
